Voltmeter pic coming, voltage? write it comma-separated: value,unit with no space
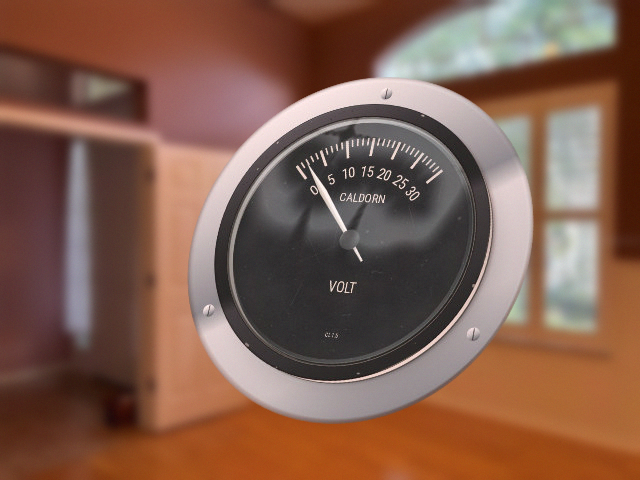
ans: 2,V
